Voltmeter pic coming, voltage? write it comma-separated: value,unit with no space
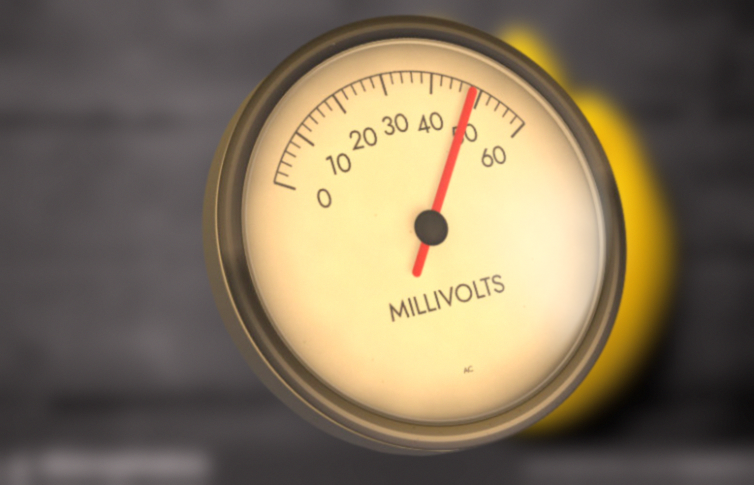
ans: 48,mV
